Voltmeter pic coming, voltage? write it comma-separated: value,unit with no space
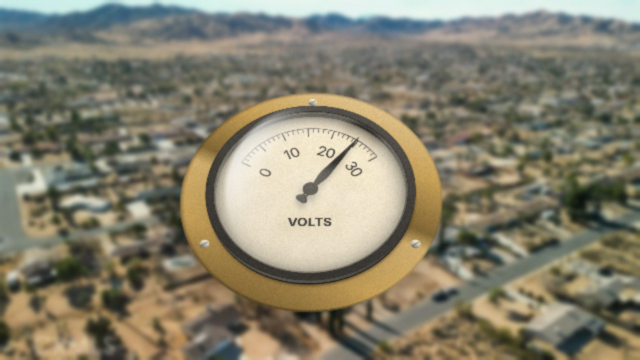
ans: 25,V
